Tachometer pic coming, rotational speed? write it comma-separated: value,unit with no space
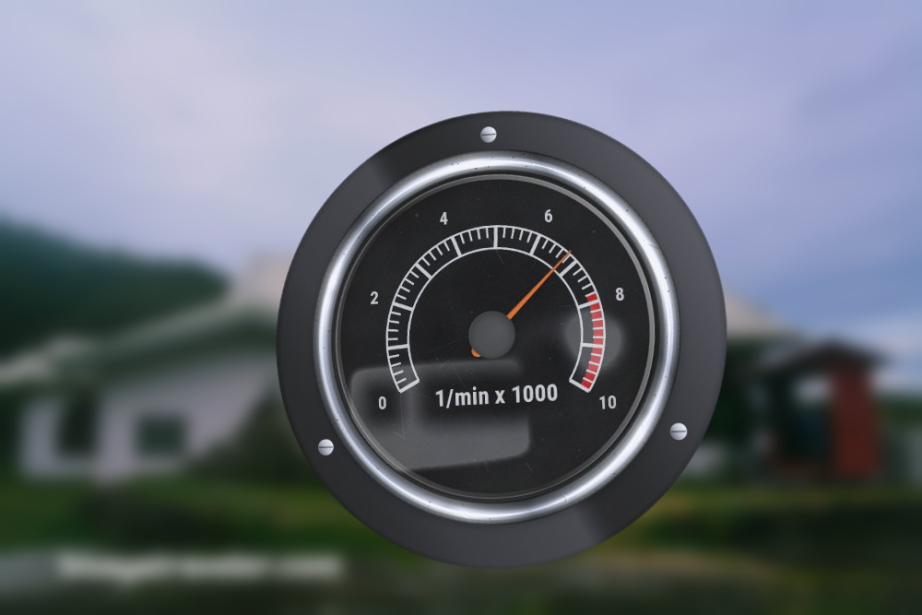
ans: 6800,rpm
